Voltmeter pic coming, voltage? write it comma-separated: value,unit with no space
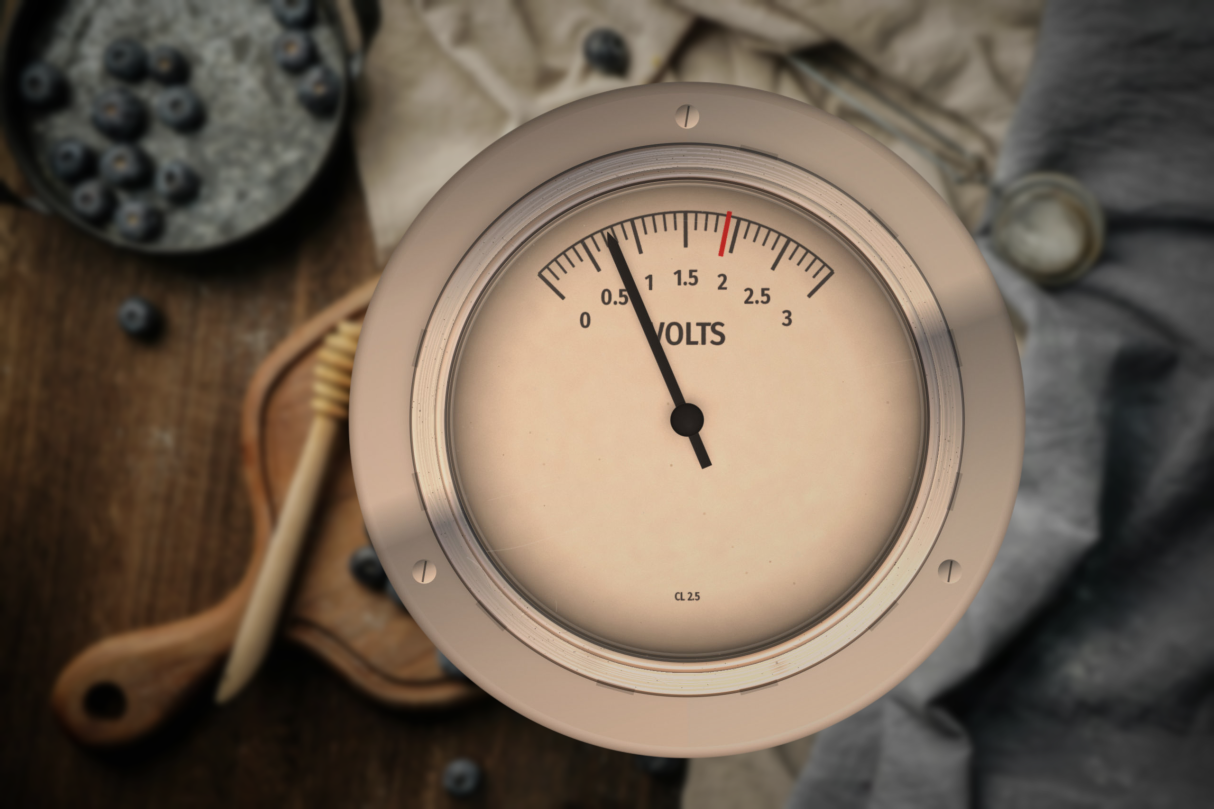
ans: 0.75,V
